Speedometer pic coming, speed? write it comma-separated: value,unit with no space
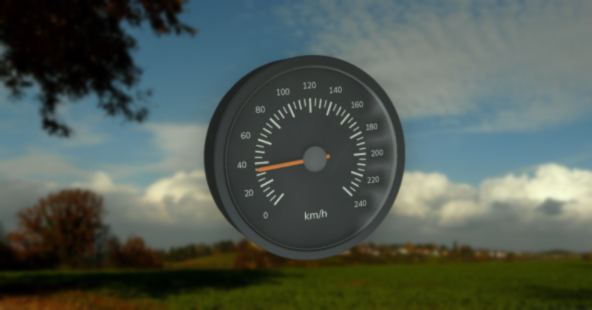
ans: 35,km/h
